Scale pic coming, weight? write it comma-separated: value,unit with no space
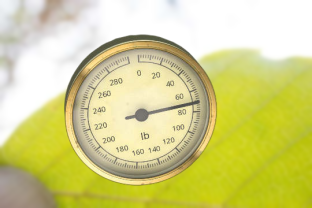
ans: 70,lb
